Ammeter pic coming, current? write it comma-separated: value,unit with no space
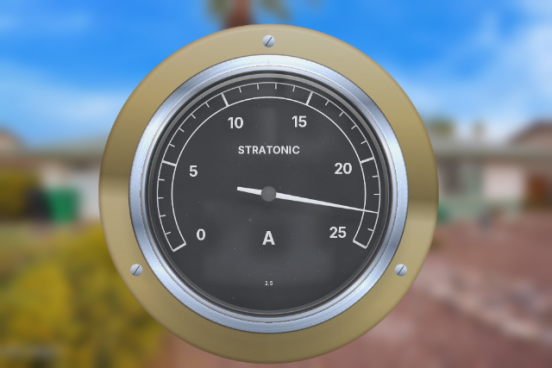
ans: 23,A
